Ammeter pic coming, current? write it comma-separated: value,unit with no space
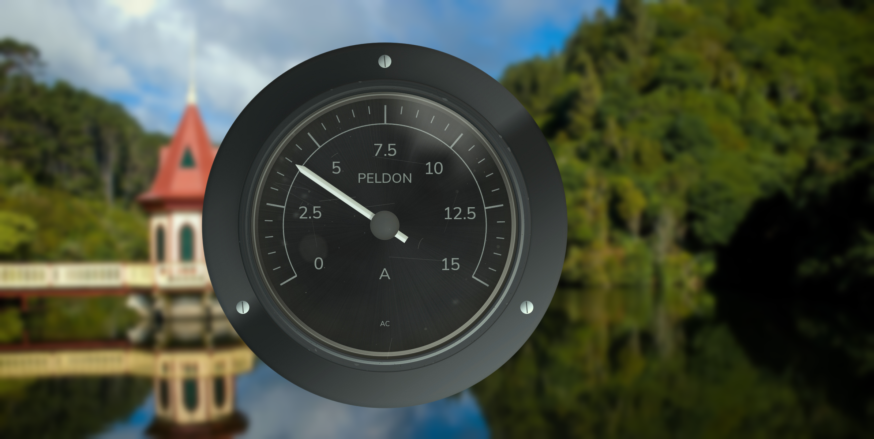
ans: 4,A
